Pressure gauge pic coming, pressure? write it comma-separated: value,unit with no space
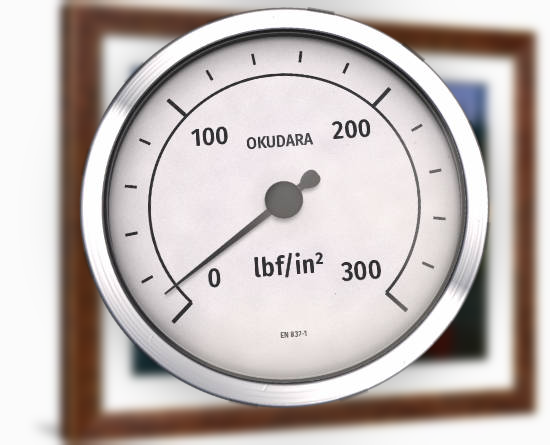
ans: 10,psi
